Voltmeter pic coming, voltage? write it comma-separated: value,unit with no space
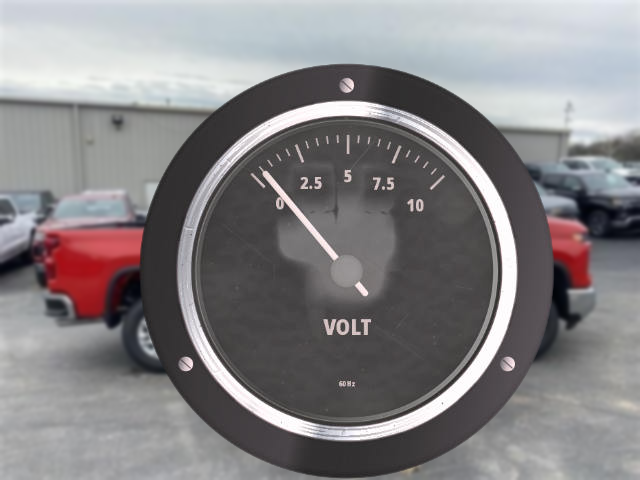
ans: 0.5,V
